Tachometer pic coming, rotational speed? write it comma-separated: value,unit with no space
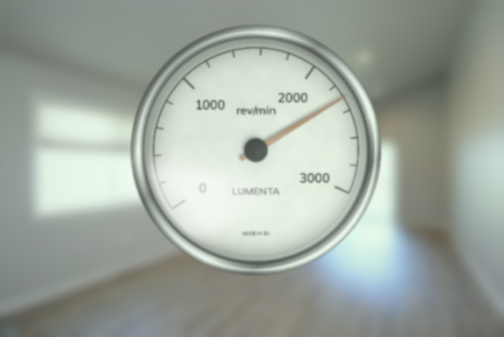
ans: 2300,rpm
